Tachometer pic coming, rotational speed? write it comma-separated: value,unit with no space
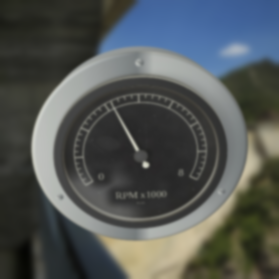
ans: 3200,rpm
